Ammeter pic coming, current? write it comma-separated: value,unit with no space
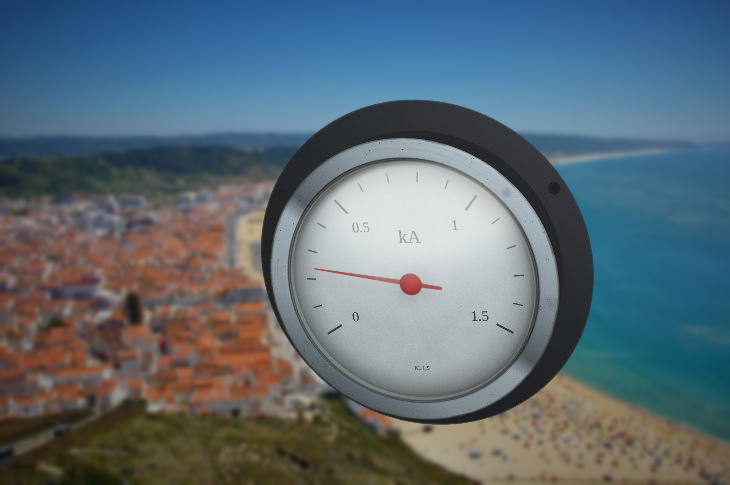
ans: 0.25,kA
